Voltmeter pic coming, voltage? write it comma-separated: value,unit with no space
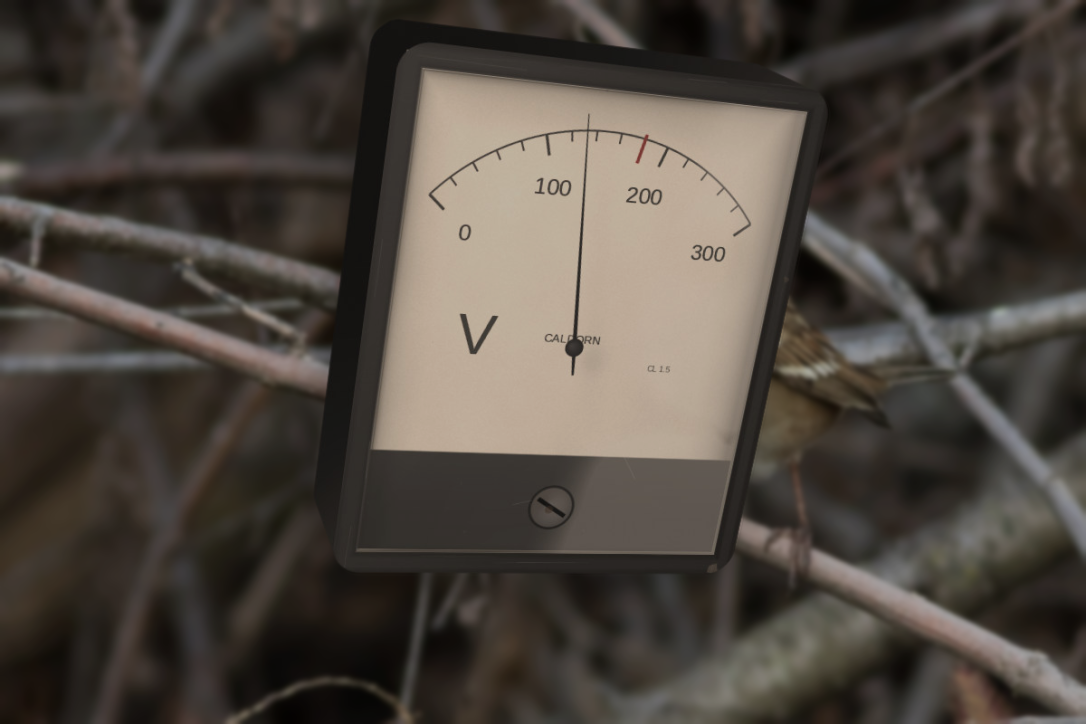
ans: 130,V
